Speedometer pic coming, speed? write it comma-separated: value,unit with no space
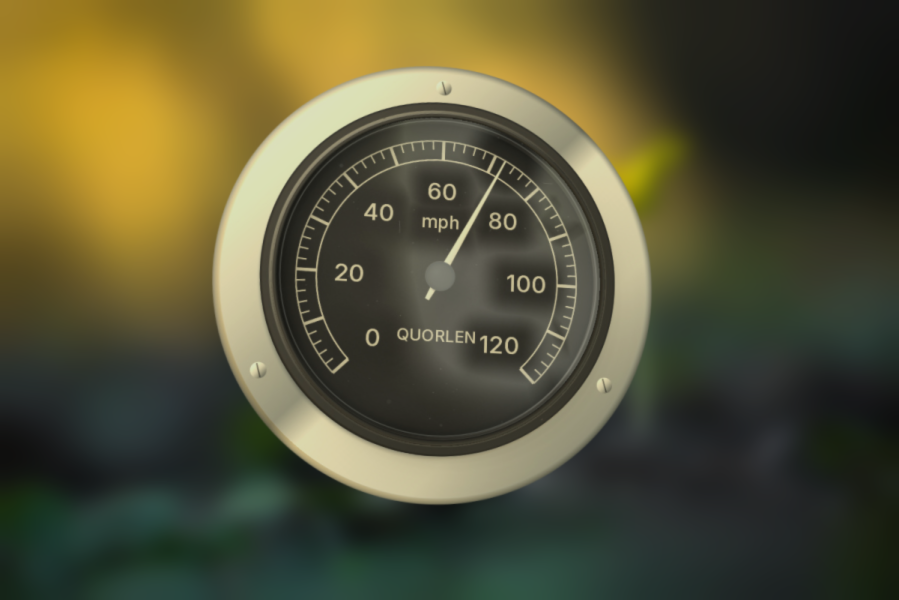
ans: 72,mph
